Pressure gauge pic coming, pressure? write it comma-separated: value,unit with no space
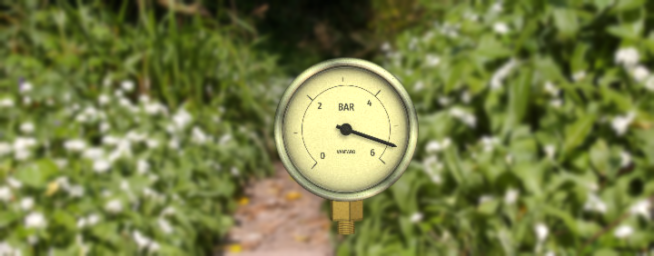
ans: 5.5,bar
